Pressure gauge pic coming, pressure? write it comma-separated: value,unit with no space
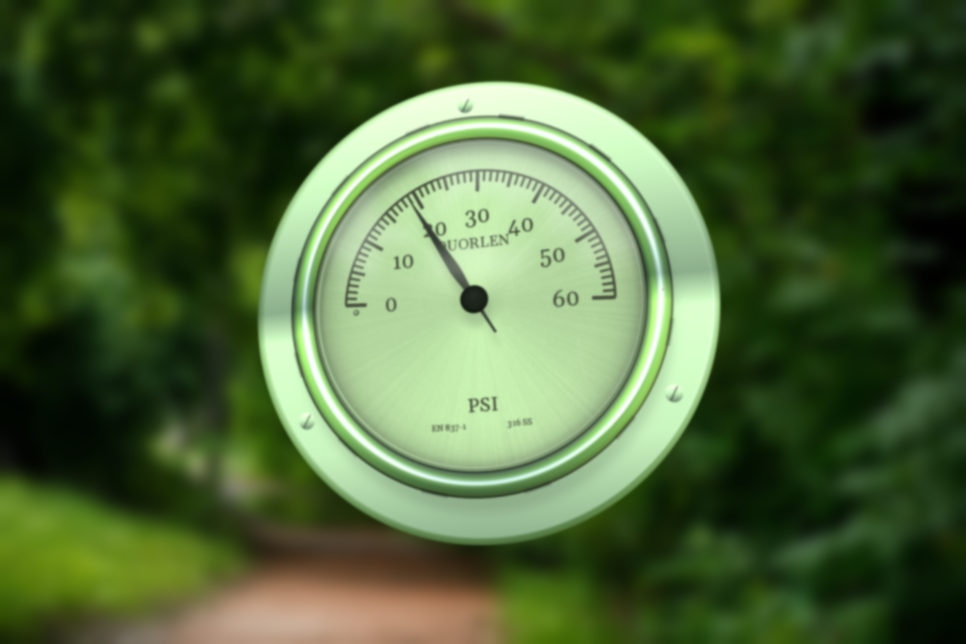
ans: 19,psi
